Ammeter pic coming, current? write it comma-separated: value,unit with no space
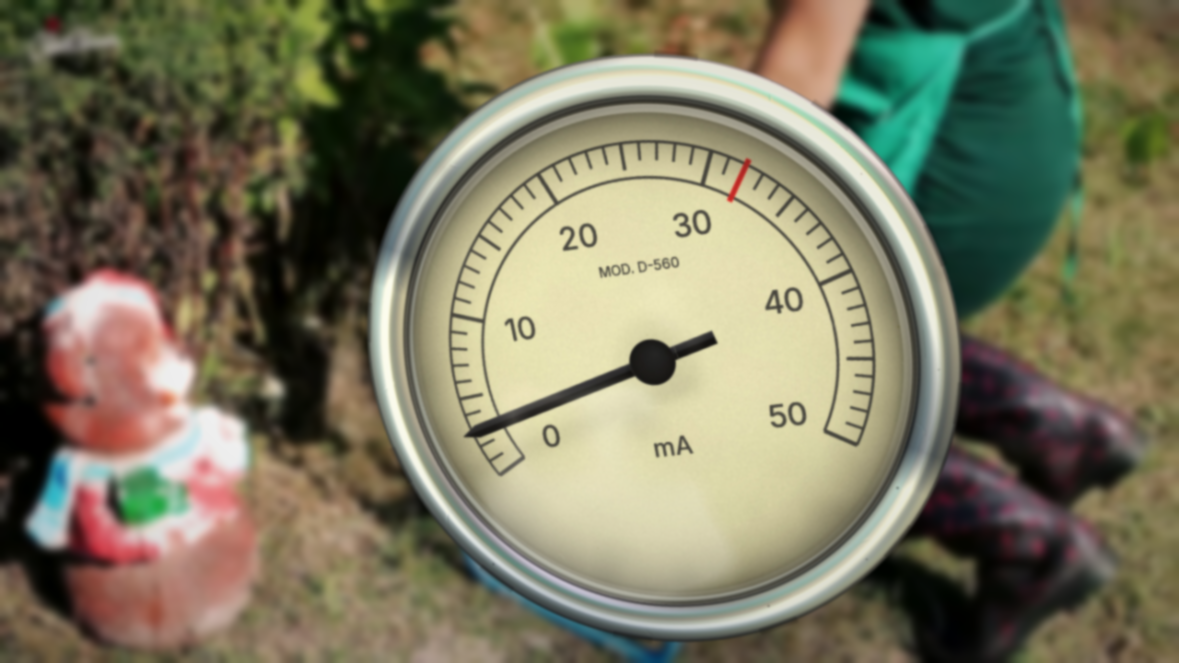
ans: 3,mA
